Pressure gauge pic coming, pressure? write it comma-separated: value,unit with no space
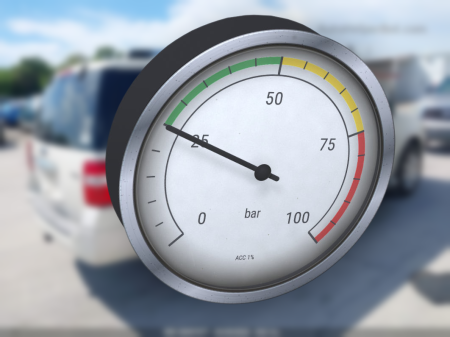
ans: 25,bar
